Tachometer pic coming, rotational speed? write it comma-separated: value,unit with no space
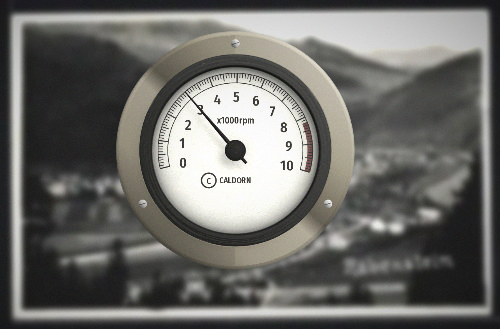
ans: 3000,rpm
